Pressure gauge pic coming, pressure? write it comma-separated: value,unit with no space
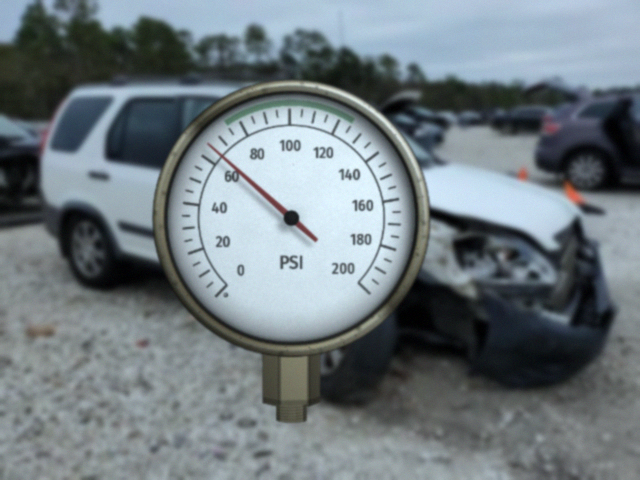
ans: 65,psi
